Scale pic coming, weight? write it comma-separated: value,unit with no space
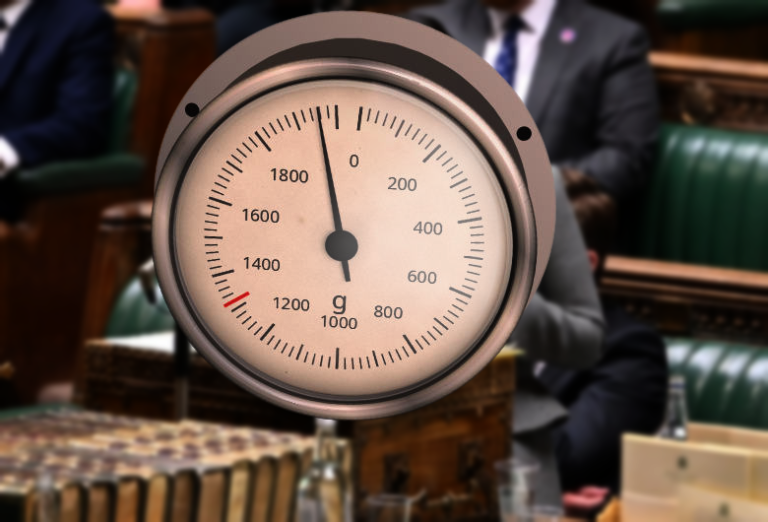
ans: 1960,g
